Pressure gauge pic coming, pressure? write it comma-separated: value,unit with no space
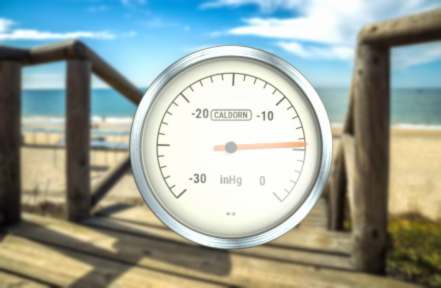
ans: -5.5,inHg
